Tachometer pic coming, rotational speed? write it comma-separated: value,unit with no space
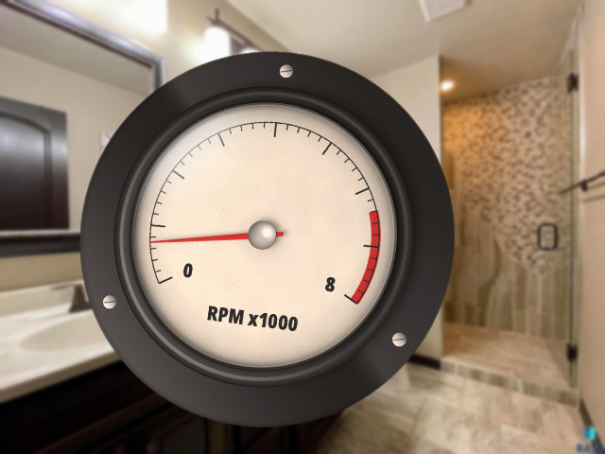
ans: 700,rpm
